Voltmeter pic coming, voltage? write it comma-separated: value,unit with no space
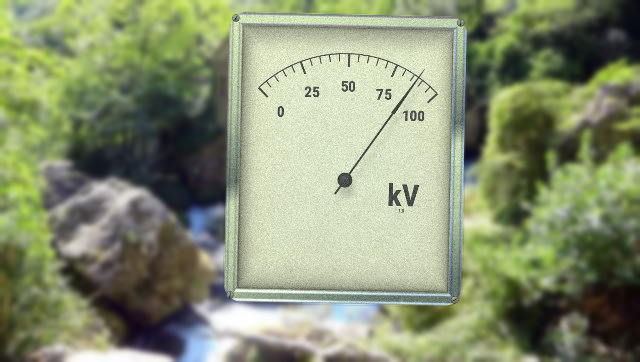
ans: 87.5,kV
